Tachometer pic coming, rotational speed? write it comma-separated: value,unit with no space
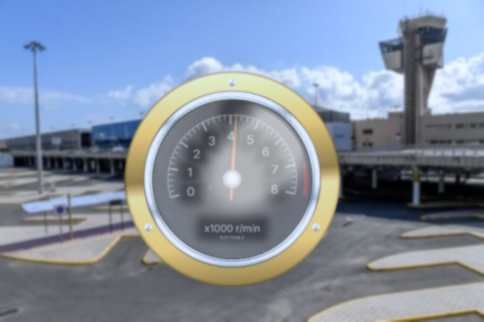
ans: 4200,rpm
